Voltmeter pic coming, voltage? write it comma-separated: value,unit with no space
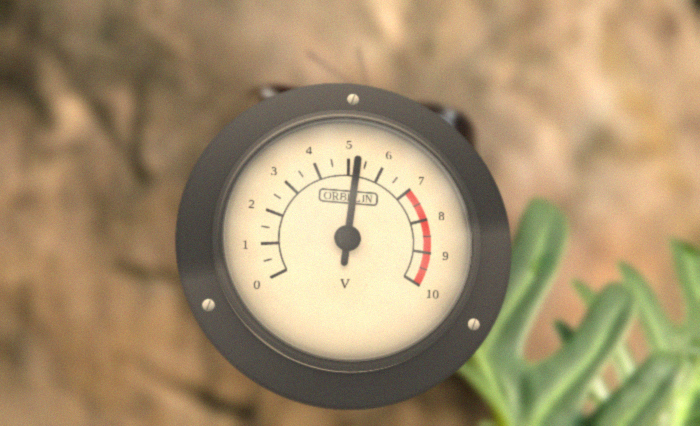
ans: 5.25,V
